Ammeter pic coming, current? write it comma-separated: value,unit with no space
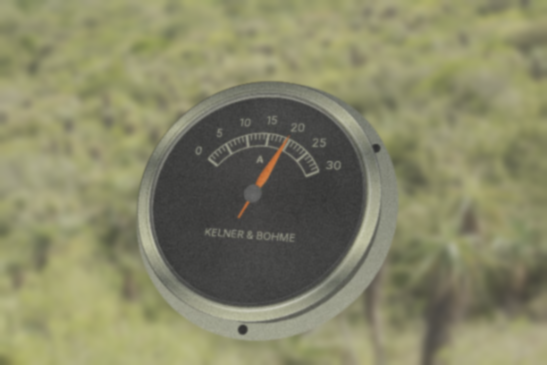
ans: 20,A
